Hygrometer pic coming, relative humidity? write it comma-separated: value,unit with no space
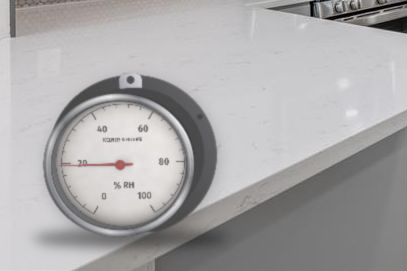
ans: 20,%
